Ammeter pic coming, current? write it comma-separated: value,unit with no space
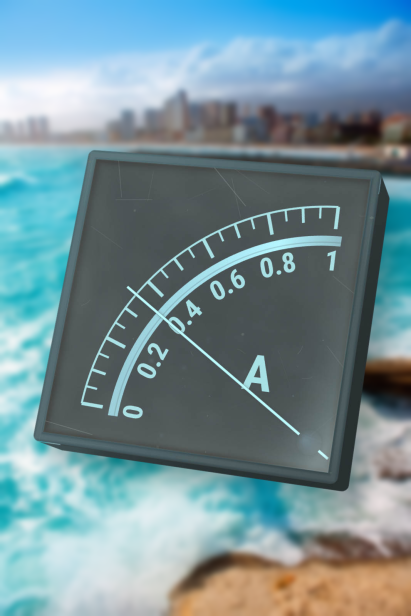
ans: 0.35,A
